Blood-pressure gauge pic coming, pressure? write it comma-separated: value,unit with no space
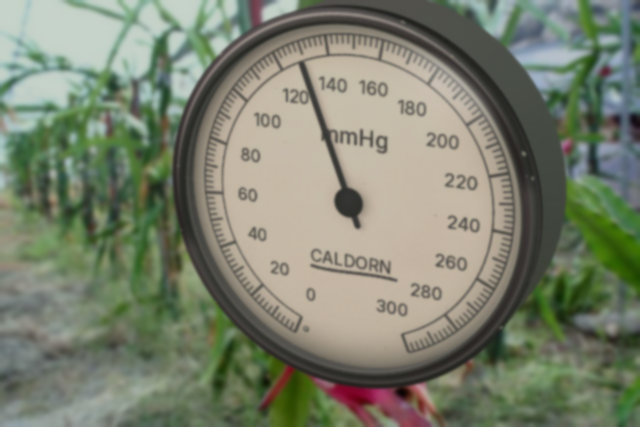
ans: 130,mmHg
